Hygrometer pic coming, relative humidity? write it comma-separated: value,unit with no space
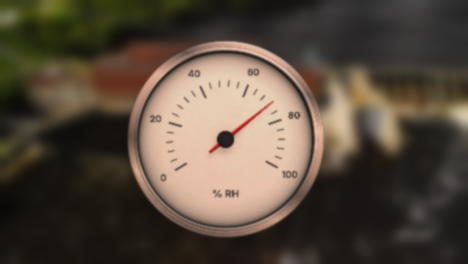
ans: 72,%
